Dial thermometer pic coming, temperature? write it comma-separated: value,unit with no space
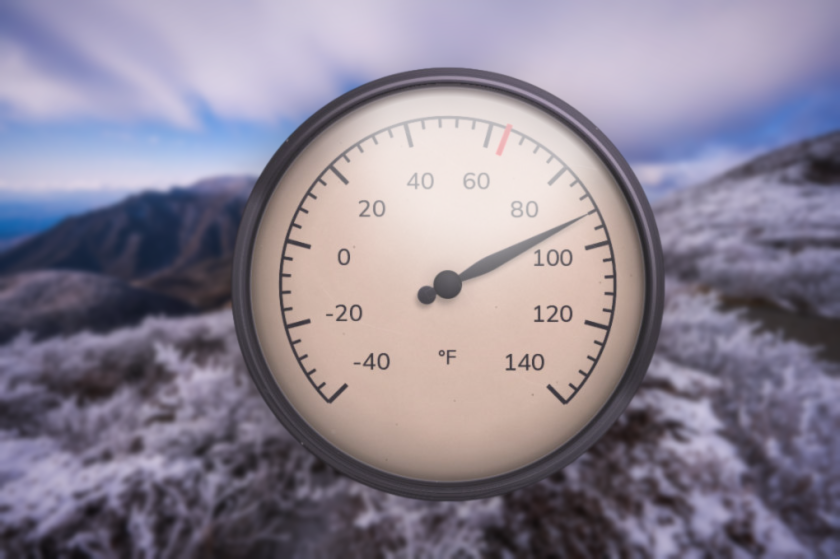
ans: 92,°F
